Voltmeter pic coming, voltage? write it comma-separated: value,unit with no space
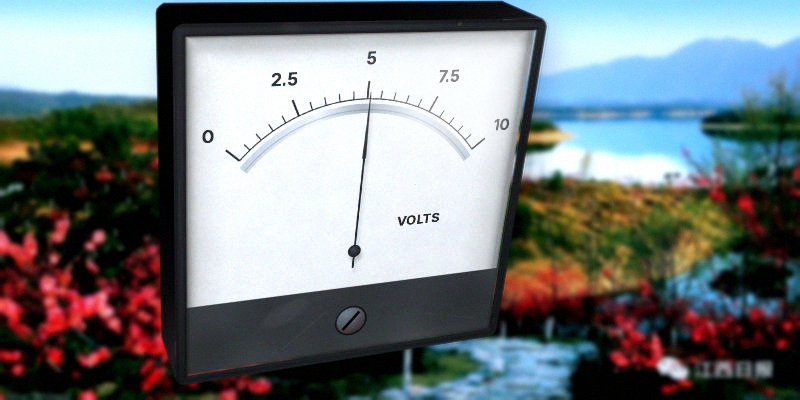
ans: 5,V
